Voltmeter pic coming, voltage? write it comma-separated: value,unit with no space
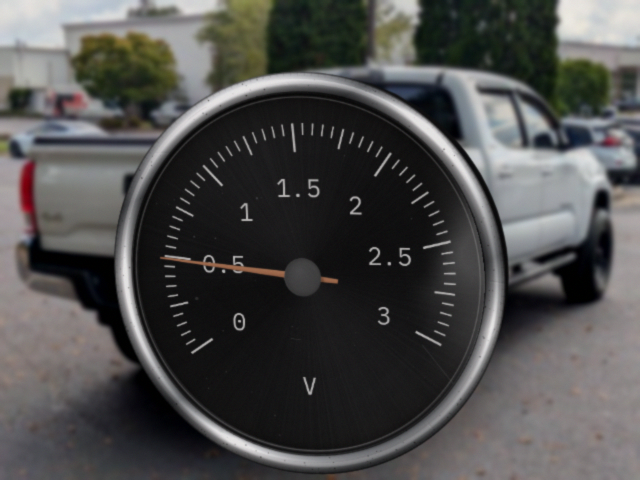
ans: 0.5,V
